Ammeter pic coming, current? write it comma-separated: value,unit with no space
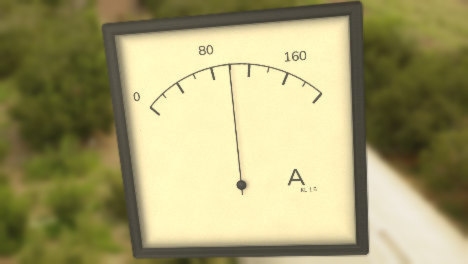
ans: 100,A
